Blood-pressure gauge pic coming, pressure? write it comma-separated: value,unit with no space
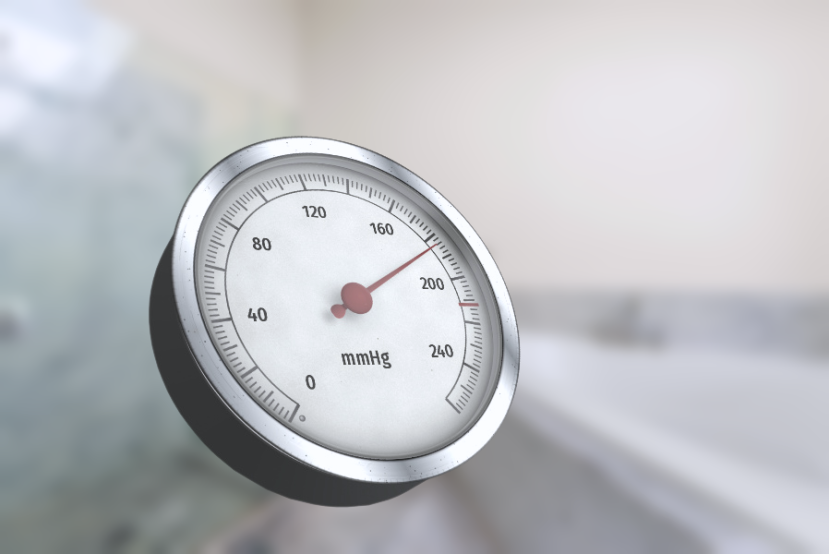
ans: 184,mmHg
